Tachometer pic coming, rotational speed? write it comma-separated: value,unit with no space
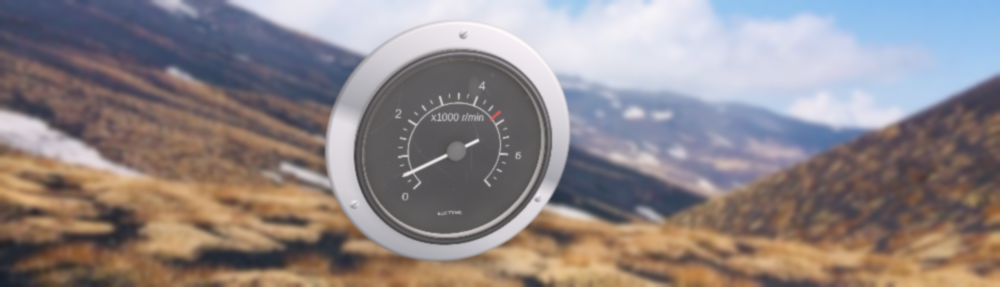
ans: 500,rpm
